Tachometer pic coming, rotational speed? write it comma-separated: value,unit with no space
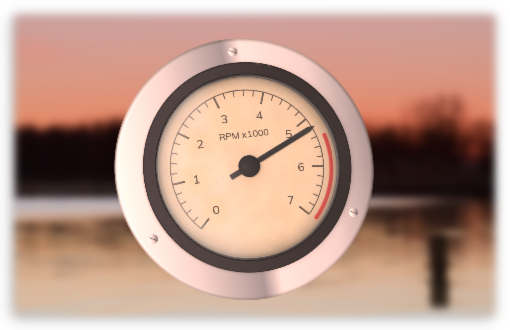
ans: 5200,rpm
